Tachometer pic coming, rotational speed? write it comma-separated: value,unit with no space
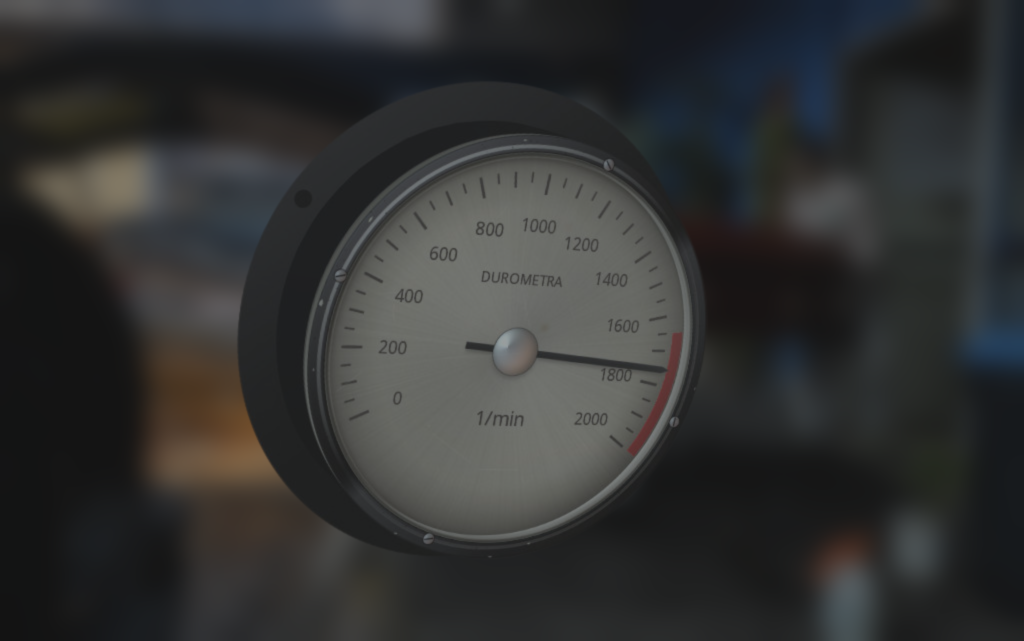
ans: 1750,rpm
